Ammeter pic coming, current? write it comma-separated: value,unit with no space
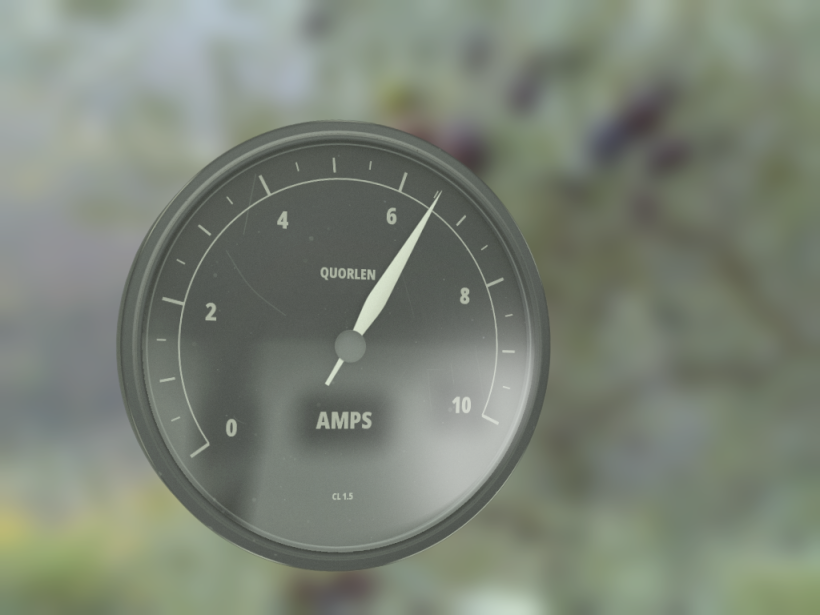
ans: 6.5,A
